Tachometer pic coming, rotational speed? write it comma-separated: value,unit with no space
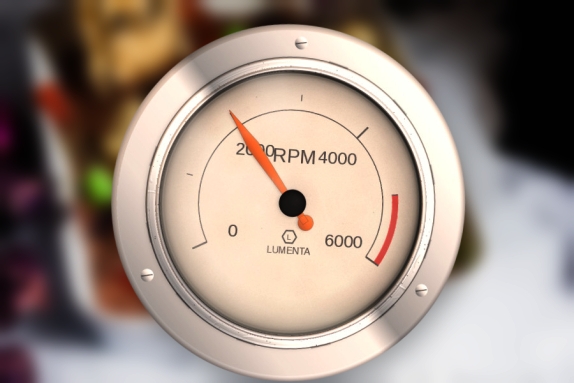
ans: 2000,rpm
